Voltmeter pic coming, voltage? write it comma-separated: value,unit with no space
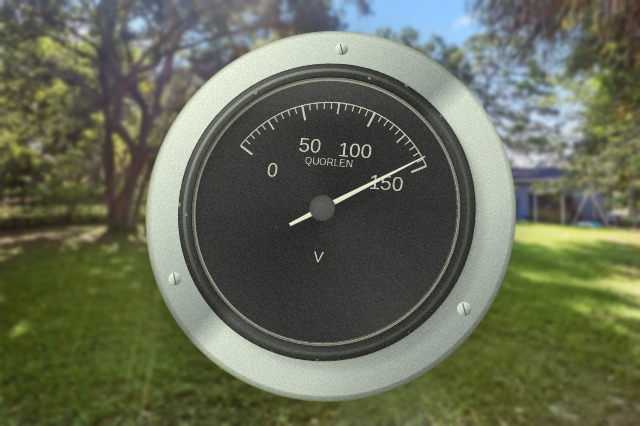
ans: 145,V
